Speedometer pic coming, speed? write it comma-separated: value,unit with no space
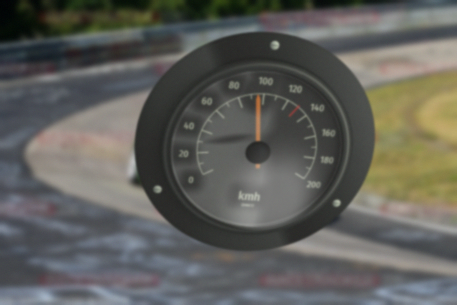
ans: 95,km/h
